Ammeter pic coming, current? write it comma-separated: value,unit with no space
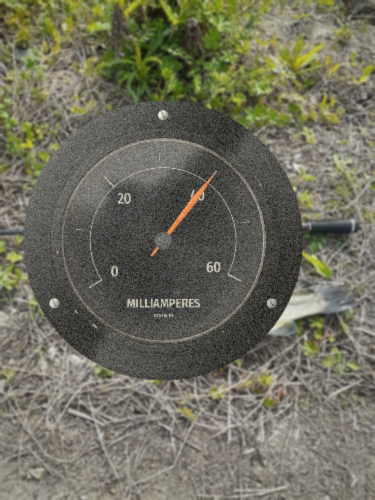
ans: 40,mA
